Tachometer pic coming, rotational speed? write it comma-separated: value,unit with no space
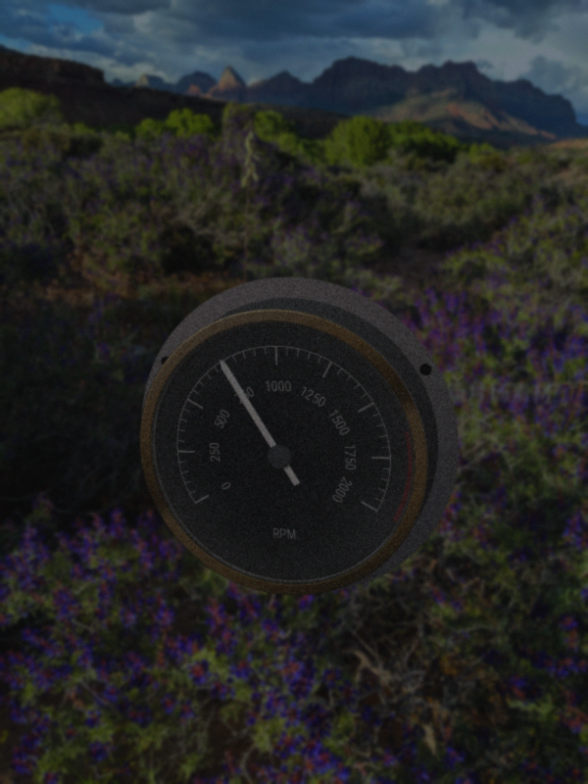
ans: 750,rpm
